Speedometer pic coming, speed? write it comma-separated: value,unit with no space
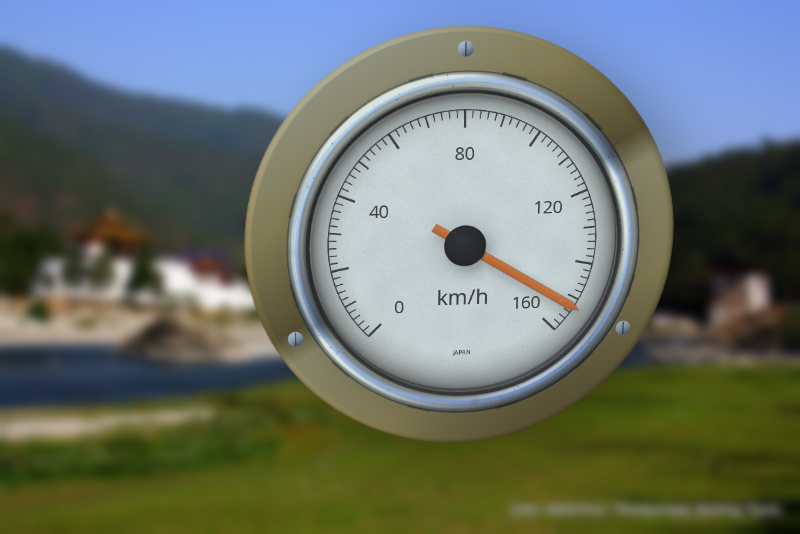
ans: 152,km/h
